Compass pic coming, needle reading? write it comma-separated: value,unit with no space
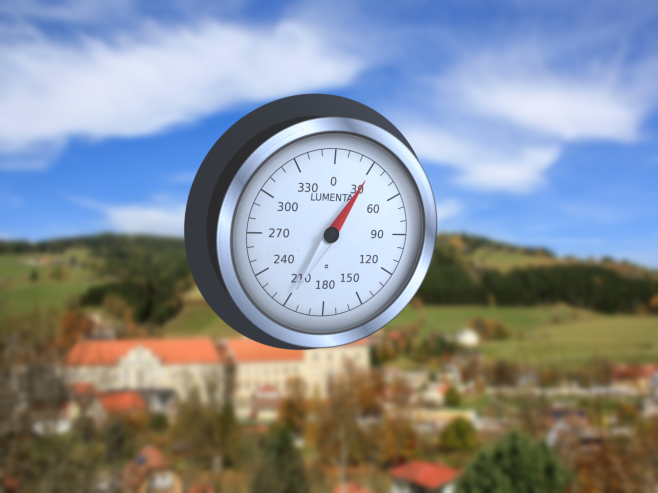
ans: 30,°
